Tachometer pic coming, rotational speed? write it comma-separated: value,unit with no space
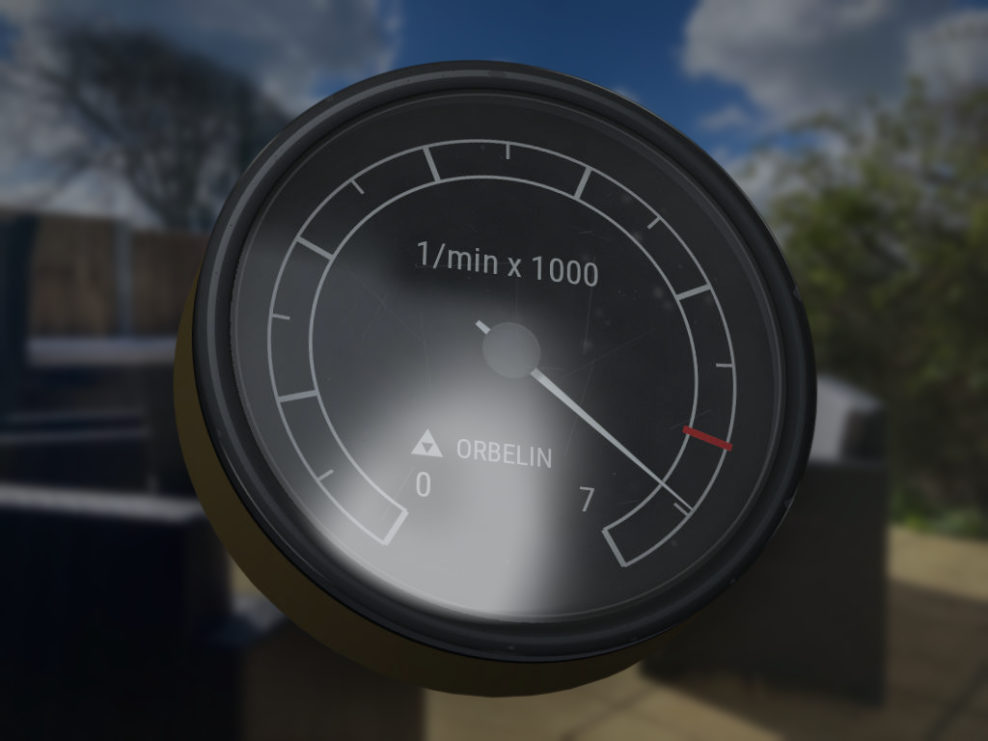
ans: 6500,rpm
